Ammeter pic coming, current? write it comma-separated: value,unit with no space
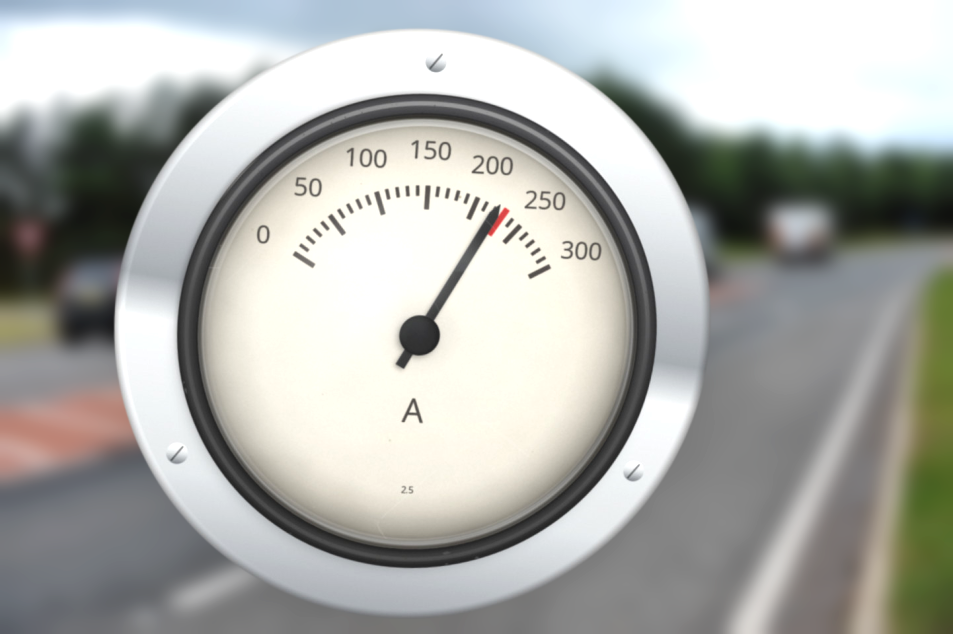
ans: 220,A
